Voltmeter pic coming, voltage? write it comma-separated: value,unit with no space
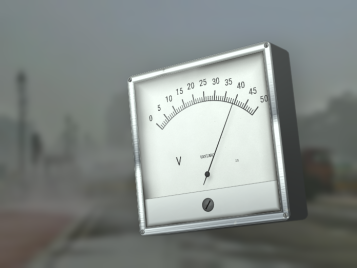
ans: 40,V
